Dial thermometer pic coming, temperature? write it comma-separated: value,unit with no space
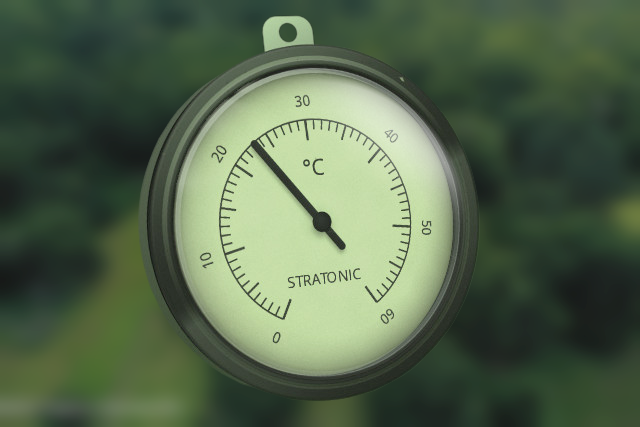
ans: 23,°C
